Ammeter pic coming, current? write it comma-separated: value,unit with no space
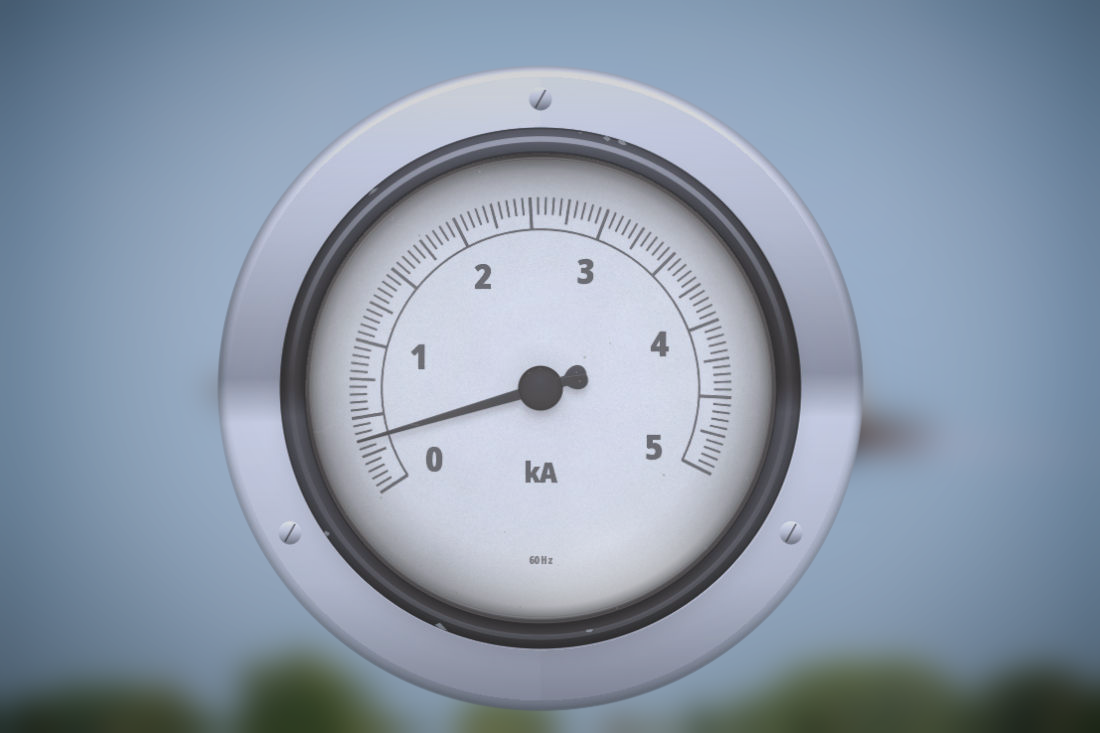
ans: 0.35,kA
